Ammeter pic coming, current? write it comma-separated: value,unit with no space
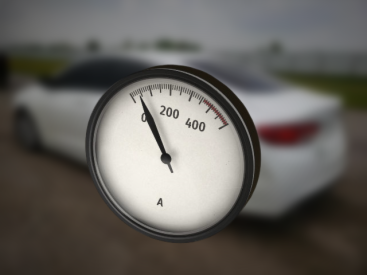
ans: 50,A
